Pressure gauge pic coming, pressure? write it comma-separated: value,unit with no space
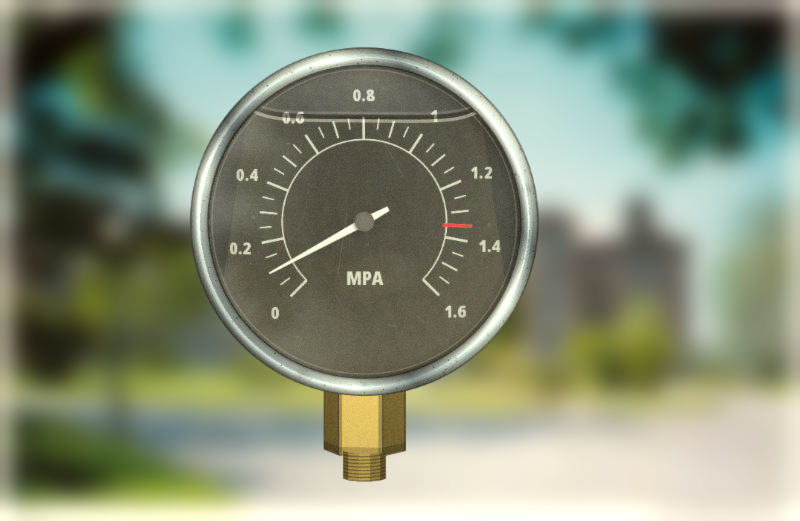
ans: 0.1,MPa
